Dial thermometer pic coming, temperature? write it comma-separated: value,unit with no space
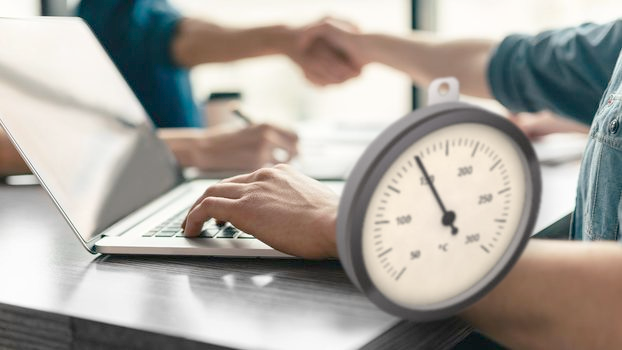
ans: 150,°C
